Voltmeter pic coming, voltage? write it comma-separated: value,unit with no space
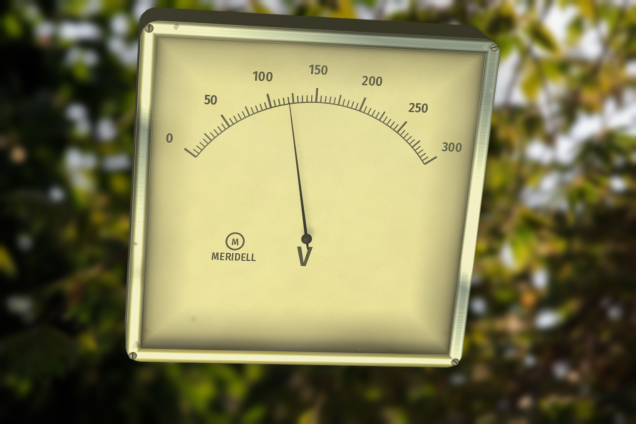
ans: 120,V
